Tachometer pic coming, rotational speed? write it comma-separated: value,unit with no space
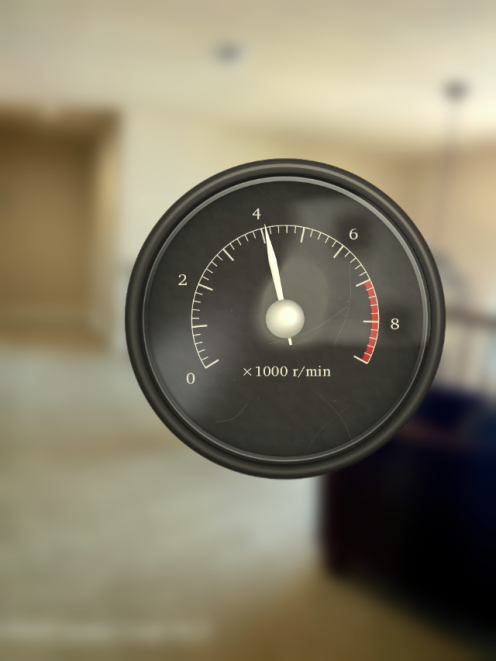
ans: 4100,rpm
